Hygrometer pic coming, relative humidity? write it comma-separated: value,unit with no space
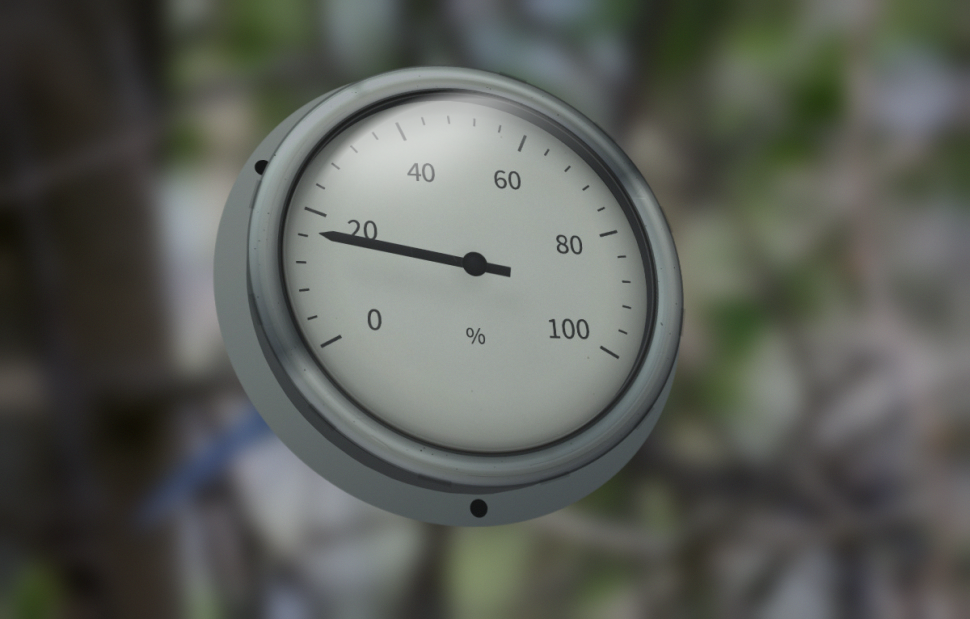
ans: 16,%
